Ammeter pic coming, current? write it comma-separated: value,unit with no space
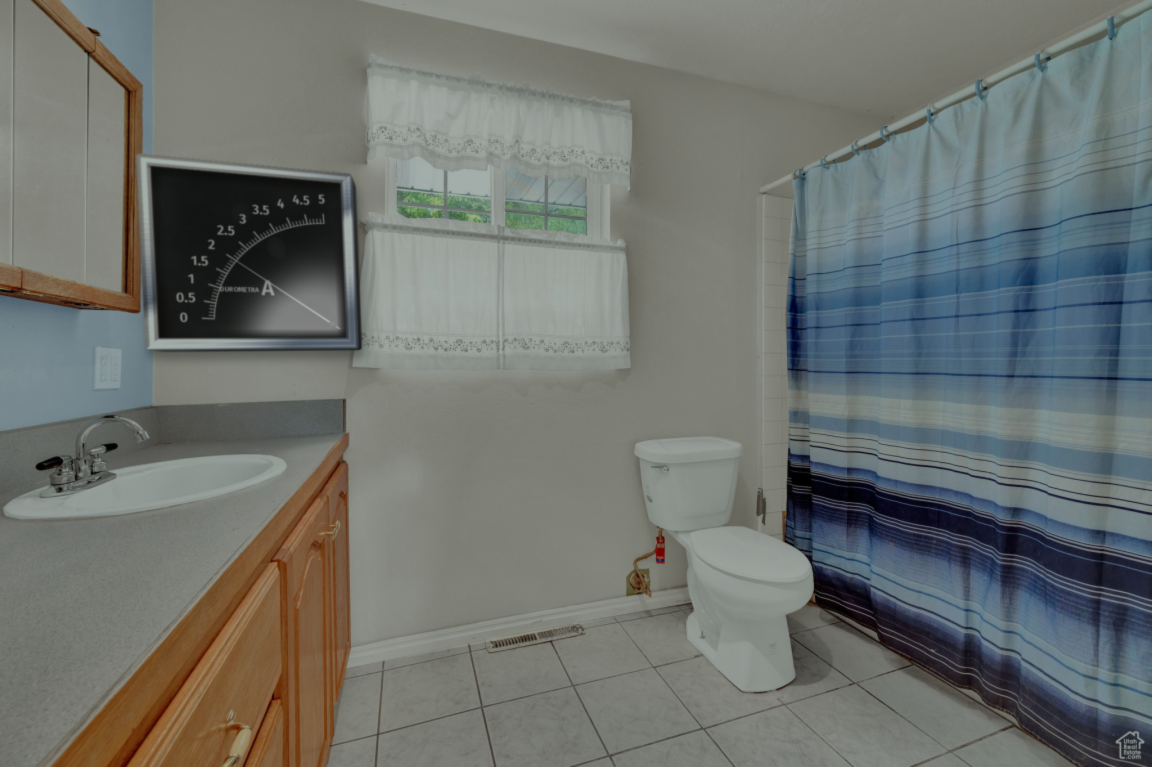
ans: 2,A
